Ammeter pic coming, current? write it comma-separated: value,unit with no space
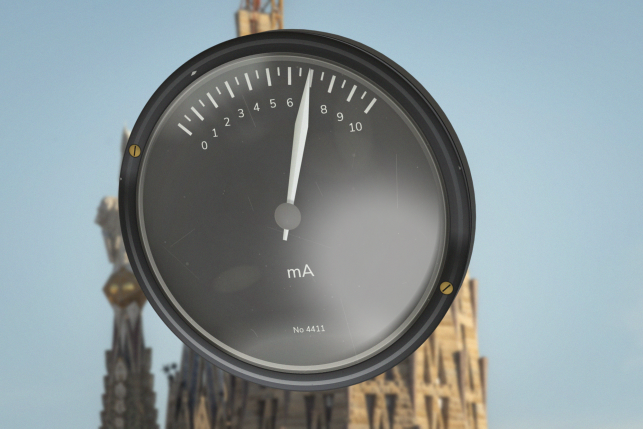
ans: 7,mA
